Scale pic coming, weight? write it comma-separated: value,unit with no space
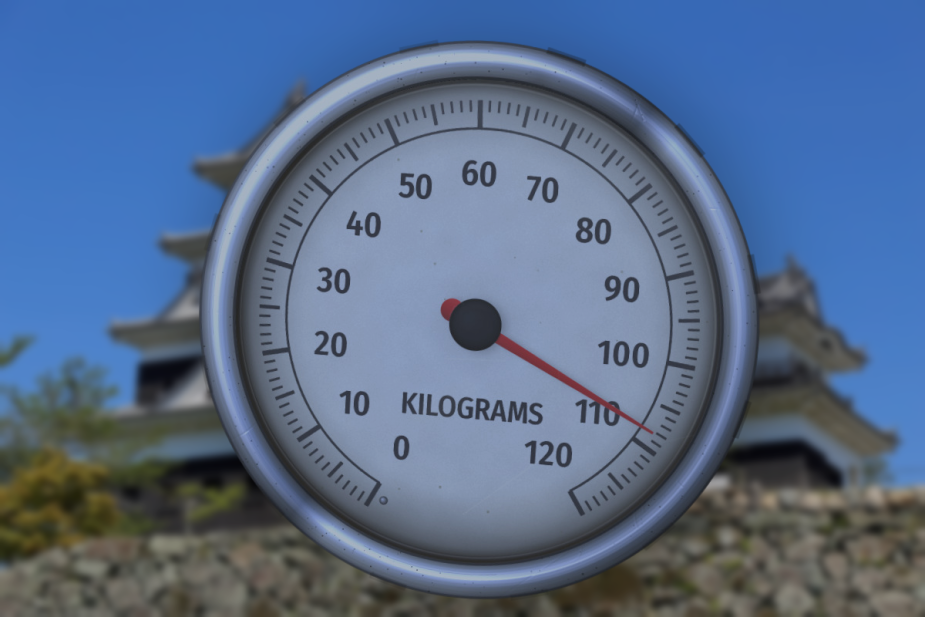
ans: 108,kg
